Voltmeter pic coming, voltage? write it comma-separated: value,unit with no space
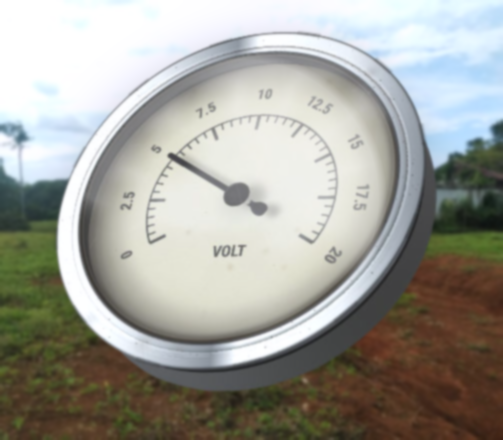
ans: 5,V
